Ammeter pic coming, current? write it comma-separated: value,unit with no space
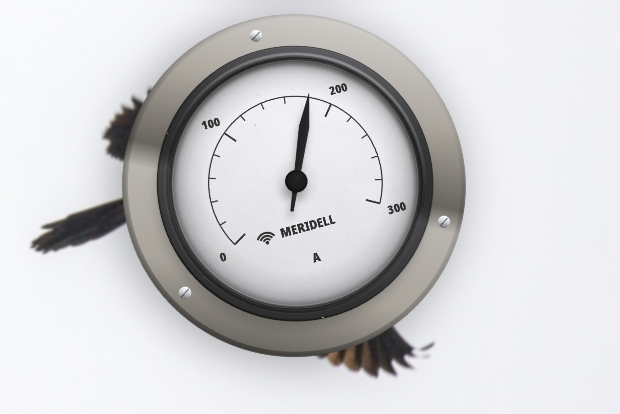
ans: 180,A
